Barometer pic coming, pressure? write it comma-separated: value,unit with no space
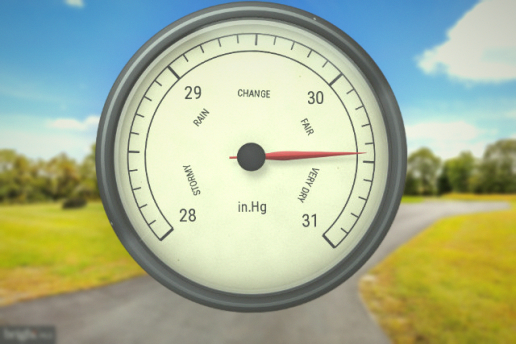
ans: 30.45,inHg
